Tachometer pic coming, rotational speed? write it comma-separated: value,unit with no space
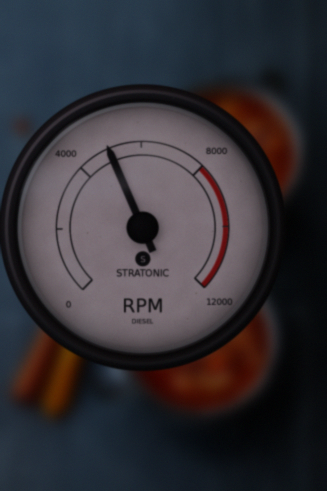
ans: 5000,rpm
